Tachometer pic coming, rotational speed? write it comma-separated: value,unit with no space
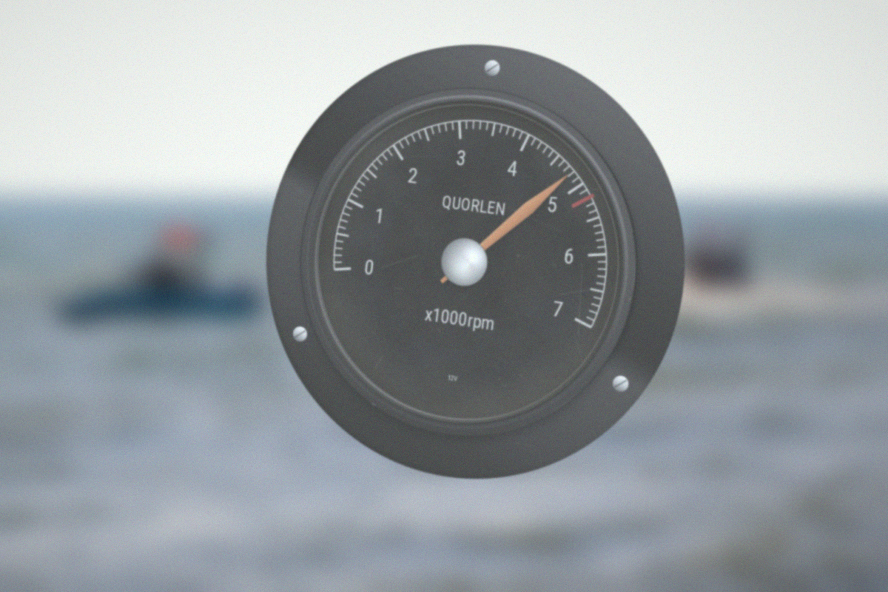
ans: 4800,rpm
